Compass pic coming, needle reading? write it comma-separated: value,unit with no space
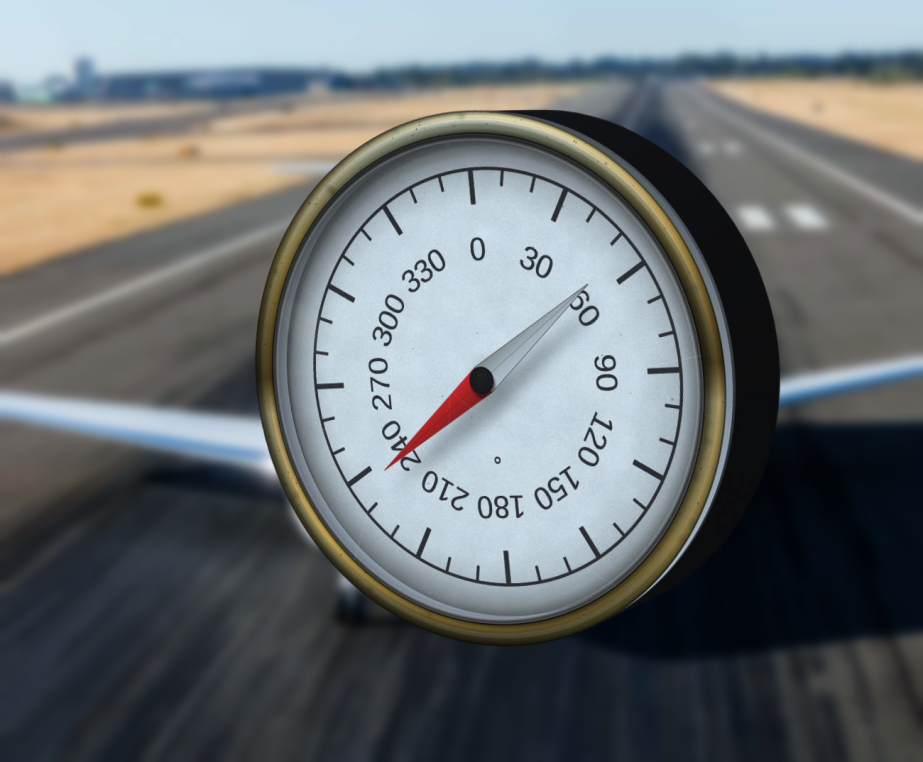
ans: 235,°
